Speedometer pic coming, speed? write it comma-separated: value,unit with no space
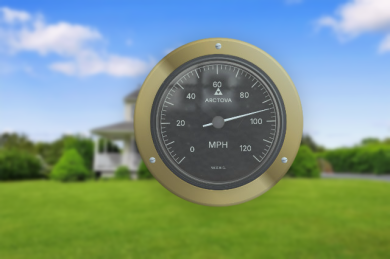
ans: 94,mph
